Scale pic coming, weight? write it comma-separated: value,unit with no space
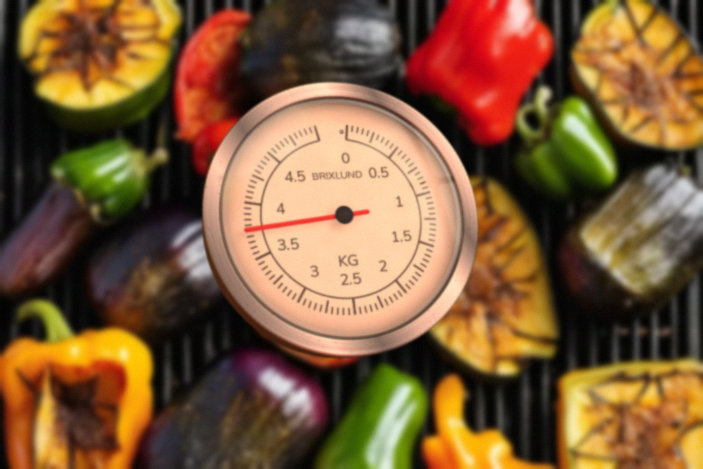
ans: 3.75,kg
